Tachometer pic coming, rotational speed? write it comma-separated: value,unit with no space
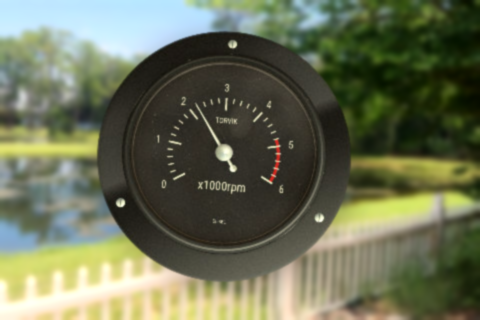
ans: 2200,rpm
